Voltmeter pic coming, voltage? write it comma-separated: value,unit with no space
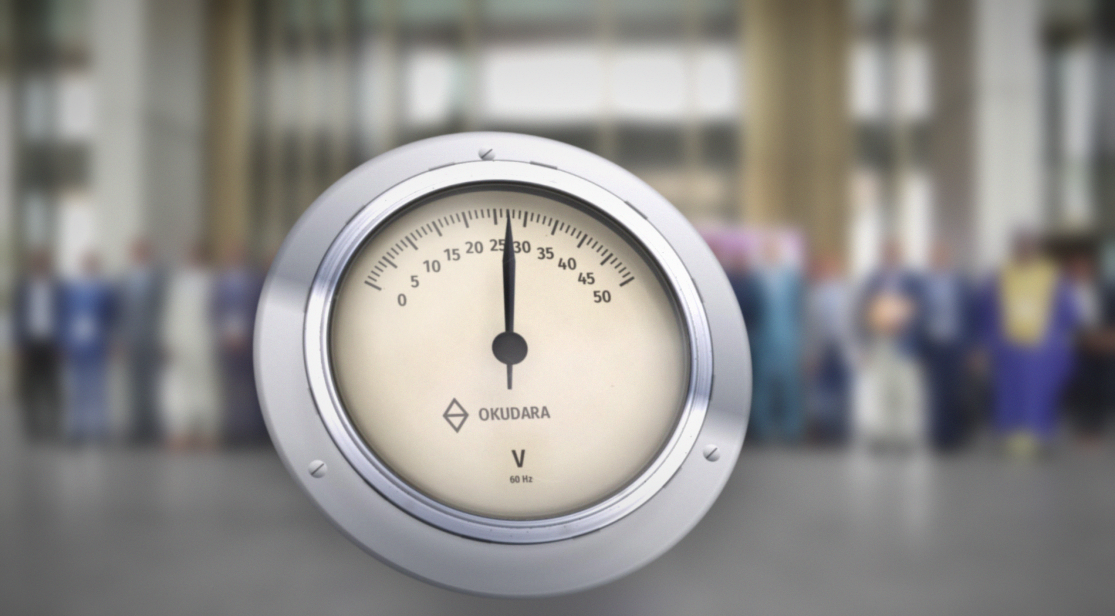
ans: 27,V
